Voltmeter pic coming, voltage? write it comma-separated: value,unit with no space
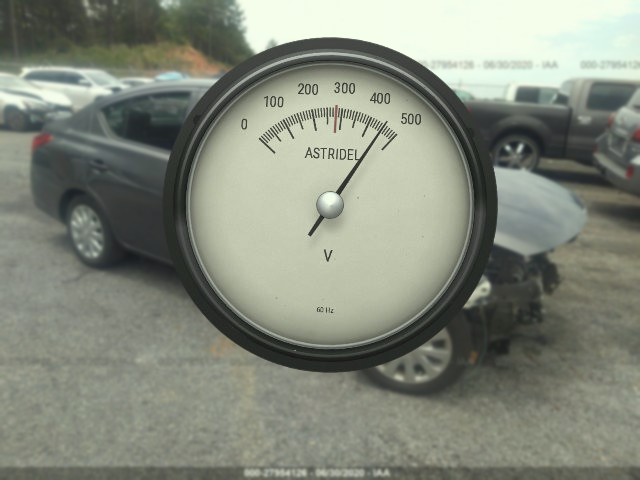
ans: 450,V
